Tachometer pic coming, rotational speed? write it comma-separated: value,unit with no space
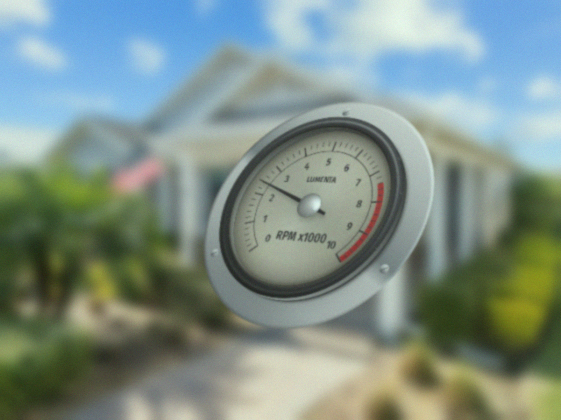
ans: 2400,rpm
